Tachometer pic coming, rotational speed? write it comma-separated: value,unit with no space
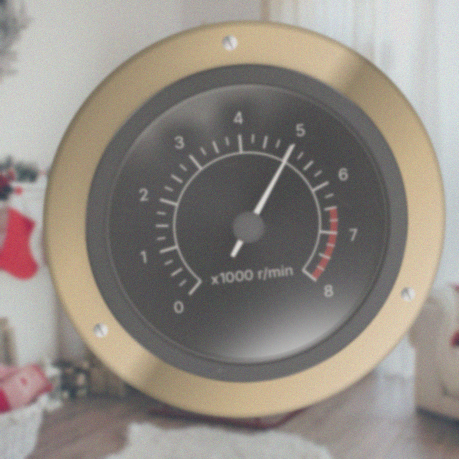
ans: 5000,rpm
